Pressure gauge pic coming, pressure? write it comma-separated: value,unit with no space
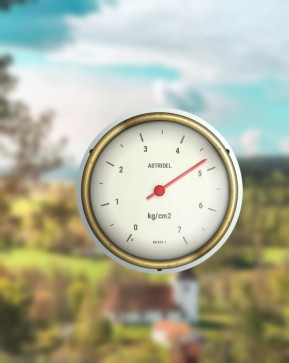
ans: 4.75,kg/cm²
